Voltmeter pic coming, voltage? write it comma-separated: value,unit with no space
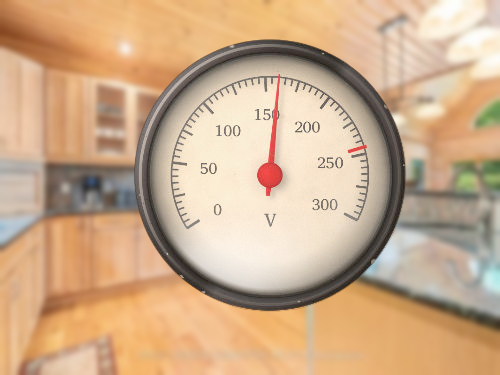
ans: 160,V
